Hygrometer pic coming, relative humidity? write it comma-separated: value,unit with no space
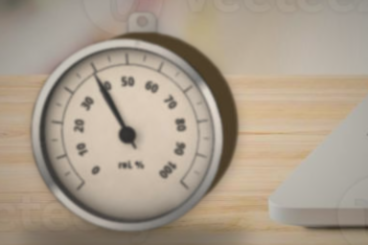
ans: 40,%
